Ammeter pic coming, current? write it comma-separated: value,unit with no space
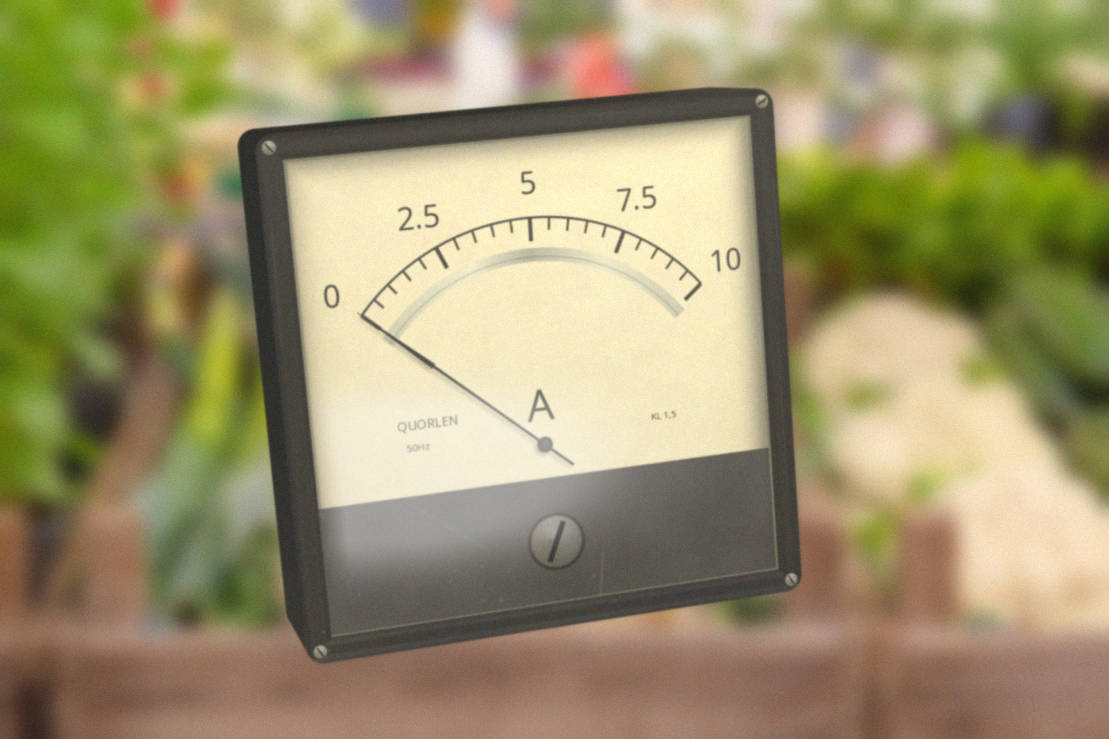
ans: 0,A
